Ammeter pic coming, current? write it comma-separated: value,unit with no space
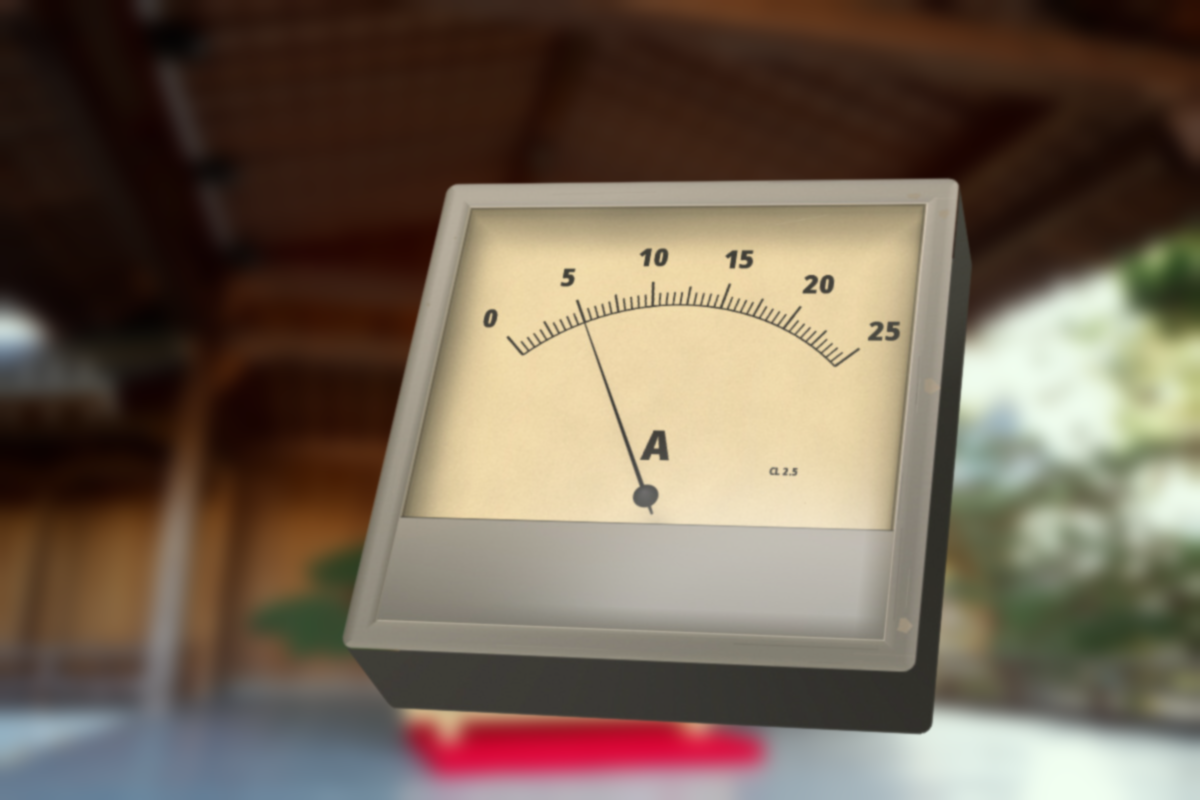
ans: 5,A
